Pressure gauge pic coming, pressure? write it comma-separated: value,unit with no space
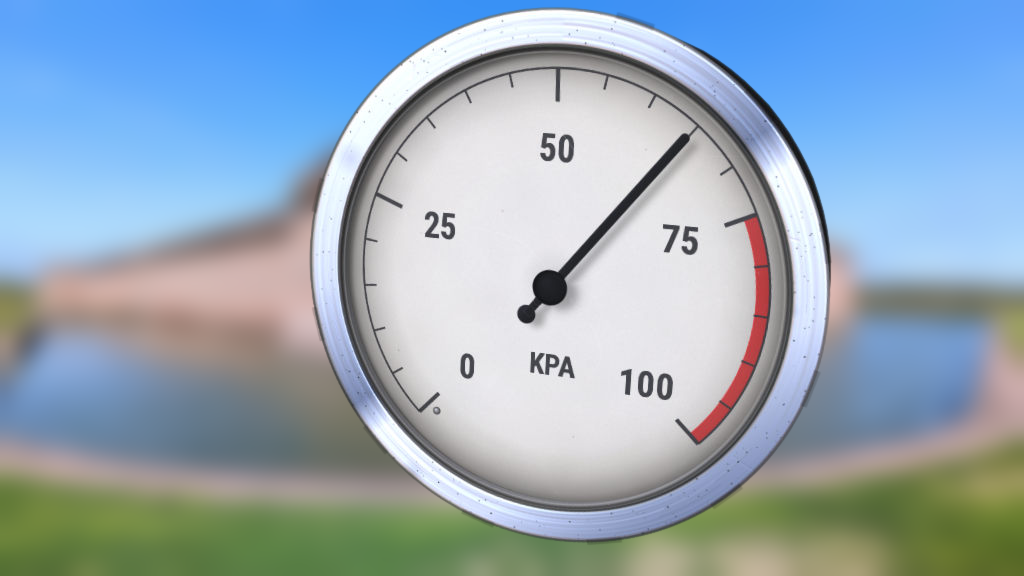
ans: 65,kPa
